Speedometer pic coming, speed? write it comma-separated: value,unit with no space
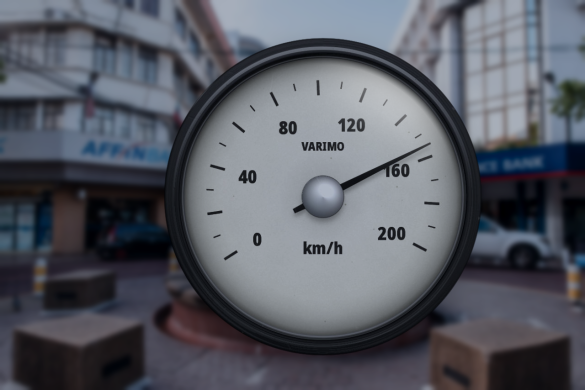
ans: 155,km/h
